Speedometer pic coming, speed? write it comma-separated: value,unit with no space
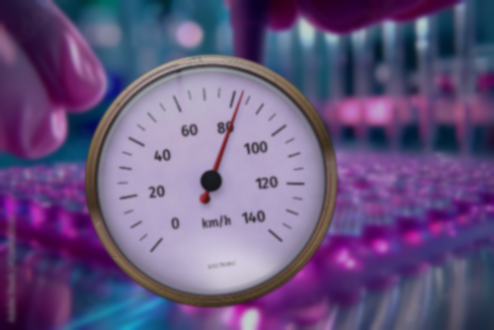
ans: 82.5,km/h
